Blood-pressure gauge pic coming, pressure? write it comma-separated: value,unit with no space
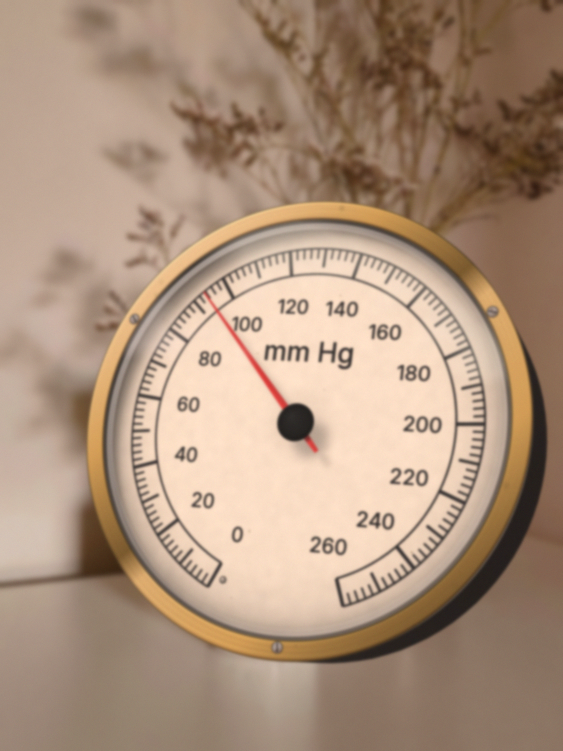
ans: 94,mmHg
